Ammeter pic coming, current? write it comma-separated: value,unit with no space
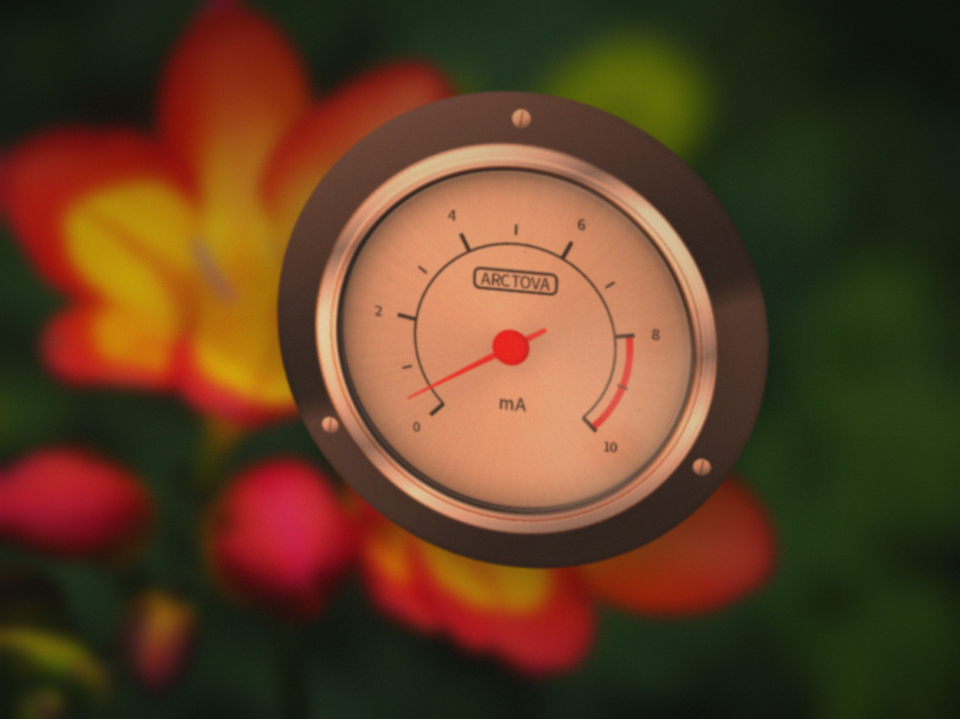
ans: 0.5,mA
